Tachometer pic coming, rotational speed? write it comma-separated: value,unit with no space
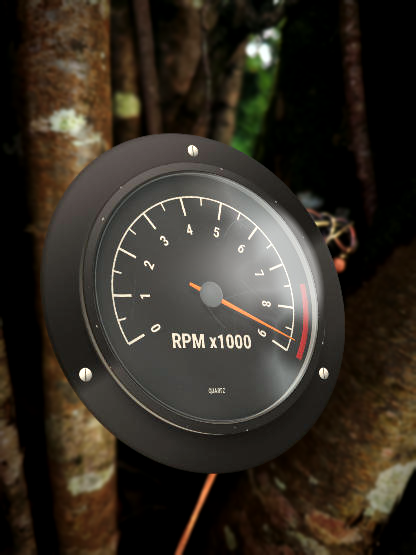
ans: 8750,rpm
